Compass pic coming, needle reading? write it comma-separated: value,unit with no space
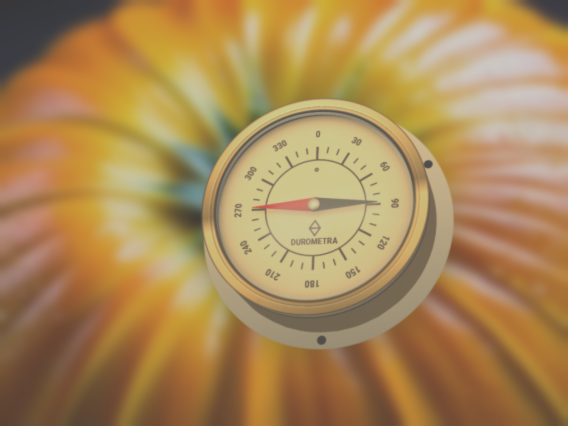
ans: 270,°
